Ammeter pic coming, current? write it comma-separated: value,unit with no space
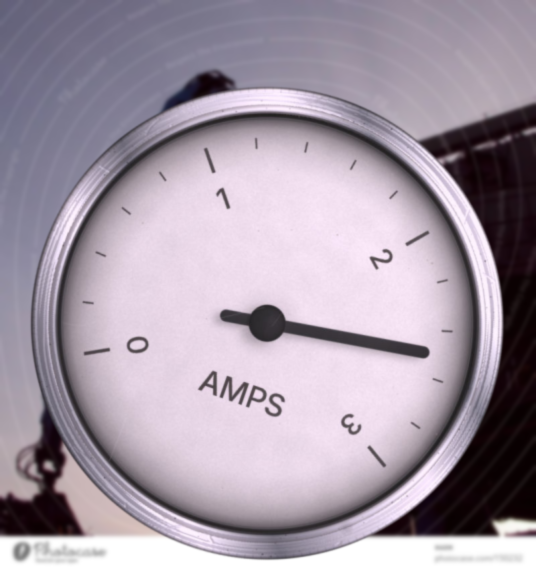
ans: 2.5,A
